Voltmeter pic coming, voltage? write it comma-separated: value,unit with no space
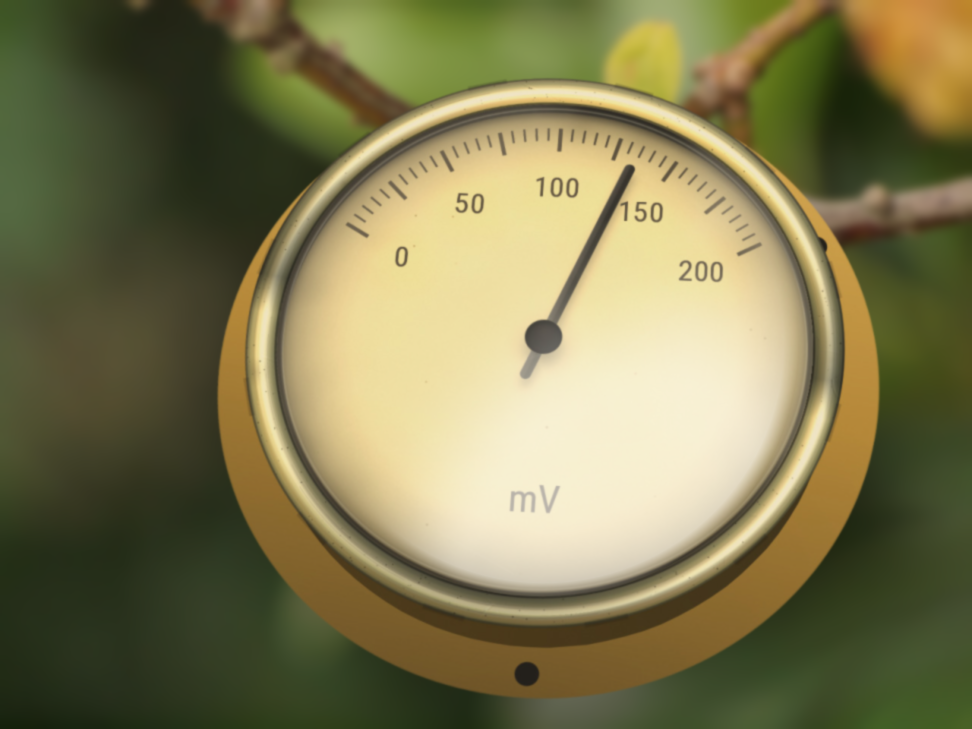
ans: 135,mV
